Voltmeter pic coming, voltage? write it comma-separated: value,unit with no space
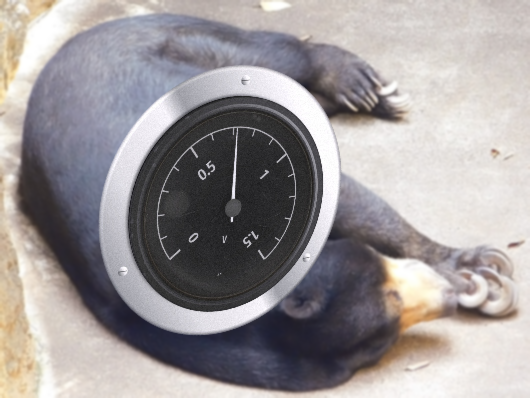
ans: 0.7,V
